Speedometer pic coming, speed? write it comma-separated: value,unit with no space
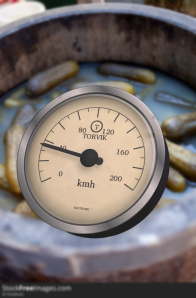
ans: 35,km/h
